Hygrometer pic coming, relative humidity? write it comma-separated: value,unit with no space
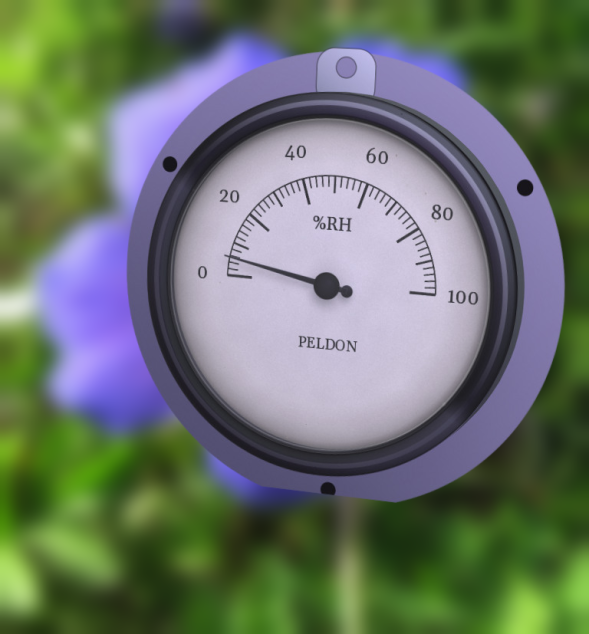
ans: 6,%
